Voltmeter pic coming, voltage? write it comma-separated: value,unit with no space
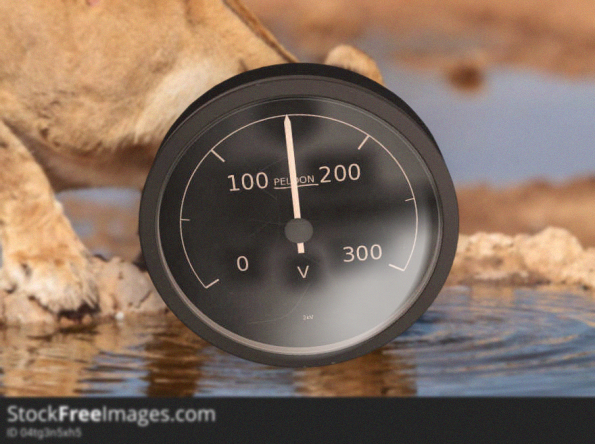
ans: 150,V
